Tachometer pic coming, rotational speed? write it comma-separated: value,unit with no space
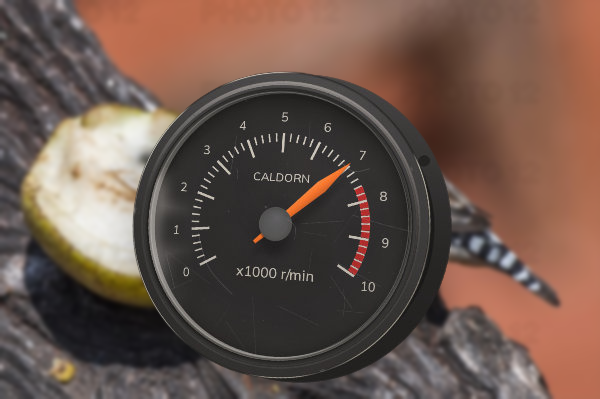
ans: 7000,rpm
